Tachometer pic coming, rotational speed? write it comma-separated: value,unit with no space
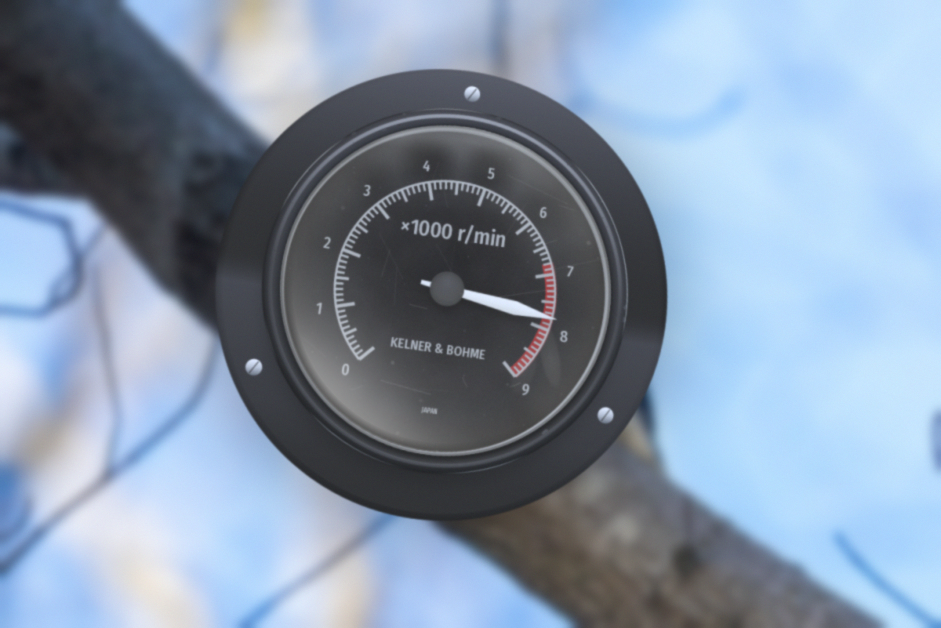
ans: 7800,rpm
